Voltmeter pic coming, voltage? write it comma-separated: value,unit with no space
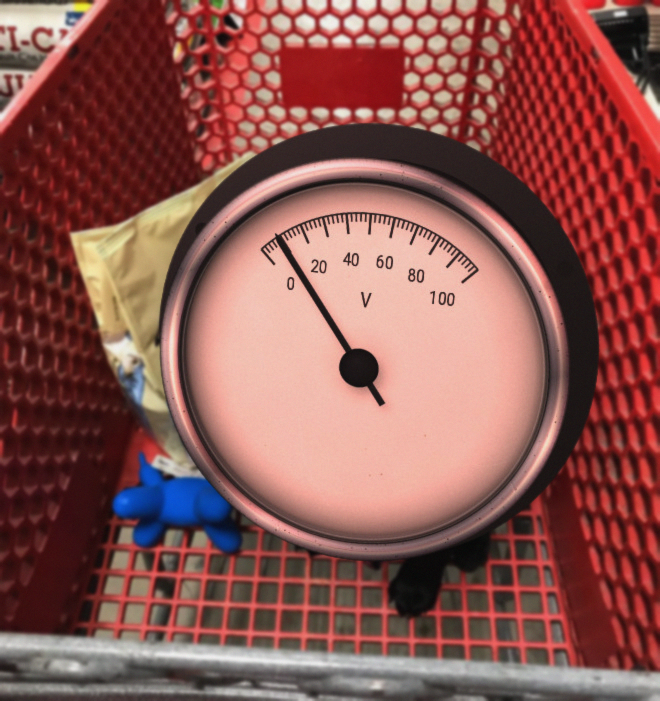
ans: 10,V
